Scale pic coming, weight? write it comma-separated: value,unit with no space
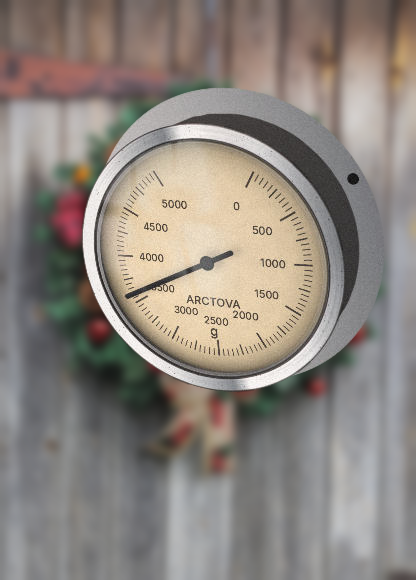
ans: 3600,g
